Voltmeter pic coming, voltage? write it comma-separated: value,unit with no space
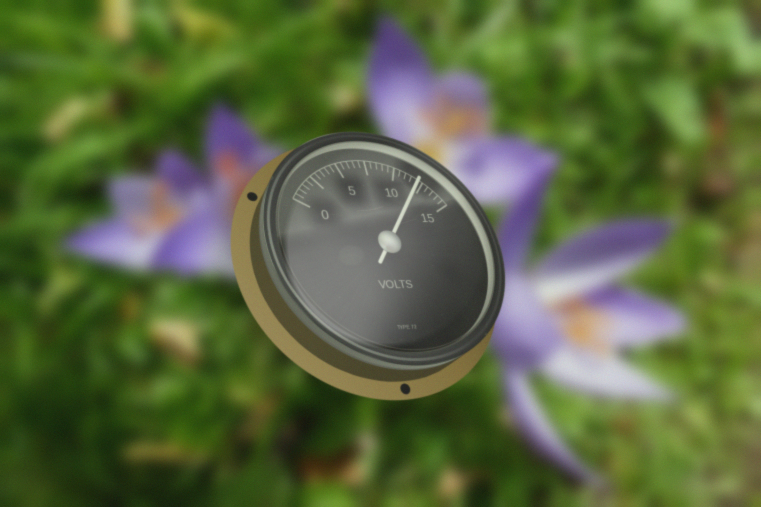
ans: 12,V
